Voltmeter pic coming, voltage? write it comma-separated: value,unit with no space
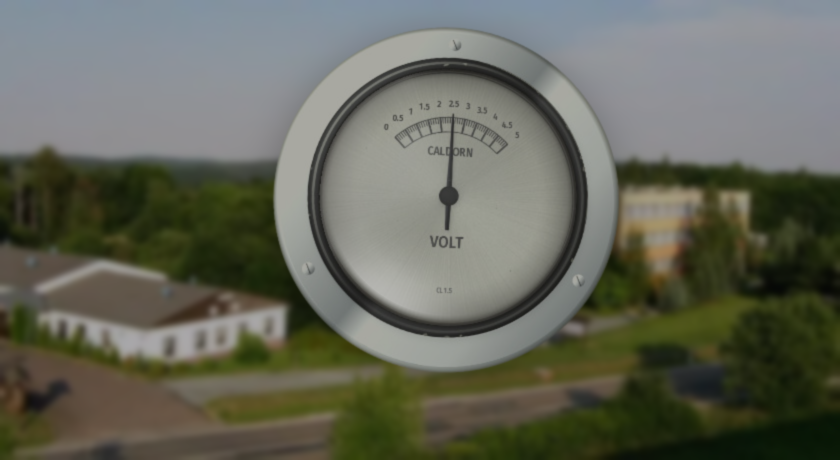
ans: 2.5,V
